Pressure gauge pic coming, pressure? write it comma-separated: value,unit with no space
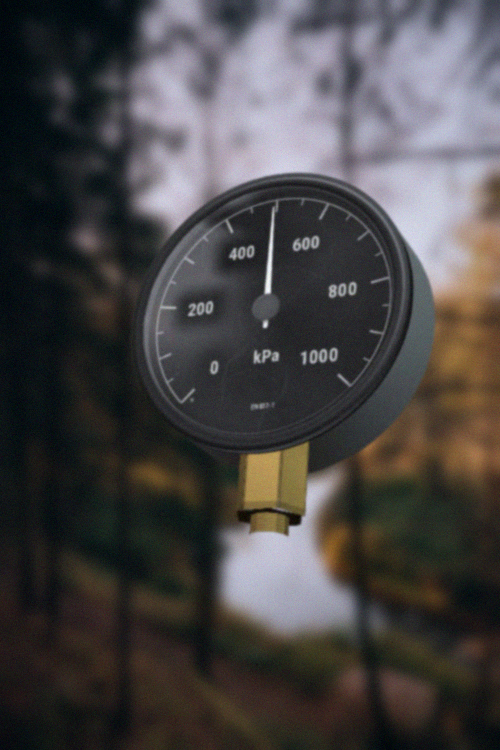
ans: 500,kPa
